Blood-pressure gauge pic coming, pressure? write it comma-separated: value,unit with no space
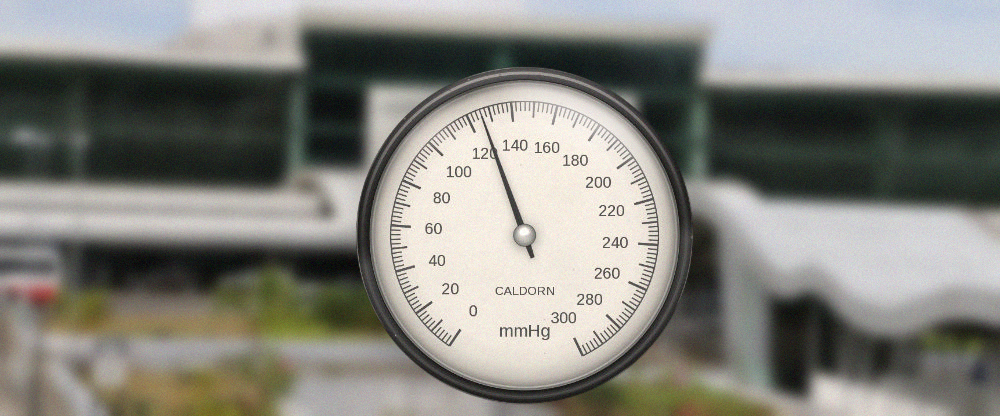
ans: 126,mmHg
